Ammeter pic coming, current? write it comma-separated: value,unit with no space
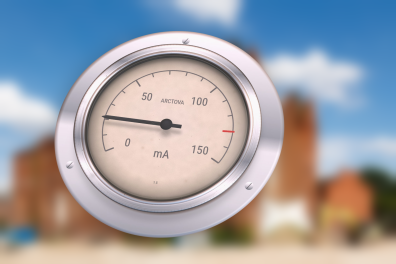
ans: 20,mA
